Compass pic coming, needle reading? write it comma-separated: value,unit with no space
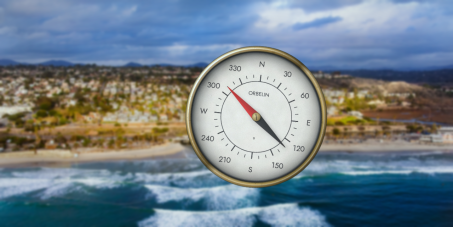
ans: 310,°
